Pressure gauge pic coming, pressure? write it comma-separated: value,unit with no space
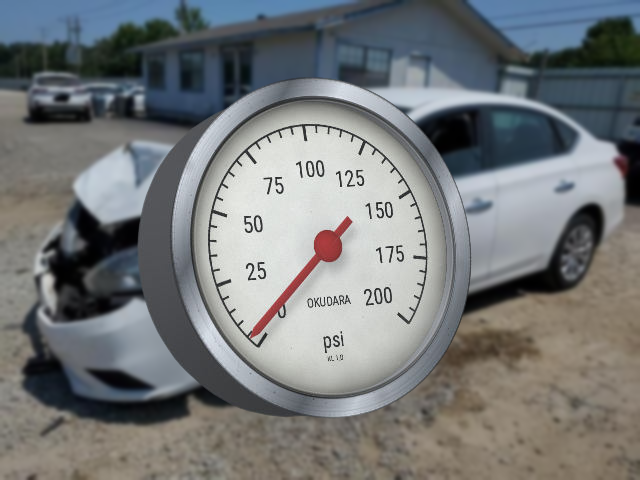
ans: 5,psi
